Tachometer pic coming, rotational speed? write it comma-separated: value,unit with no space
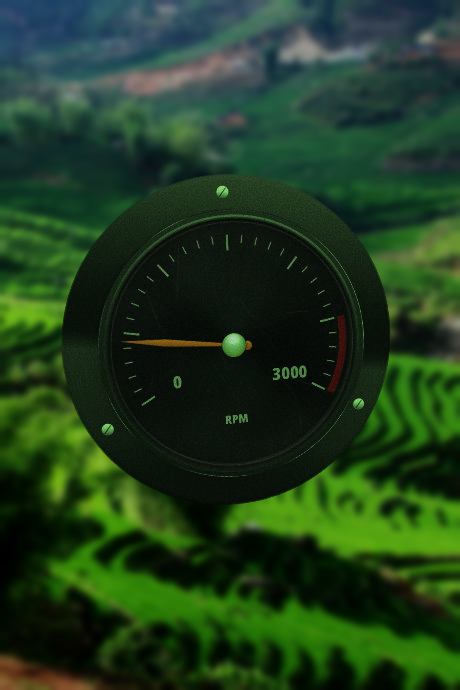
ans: 450,rpm
